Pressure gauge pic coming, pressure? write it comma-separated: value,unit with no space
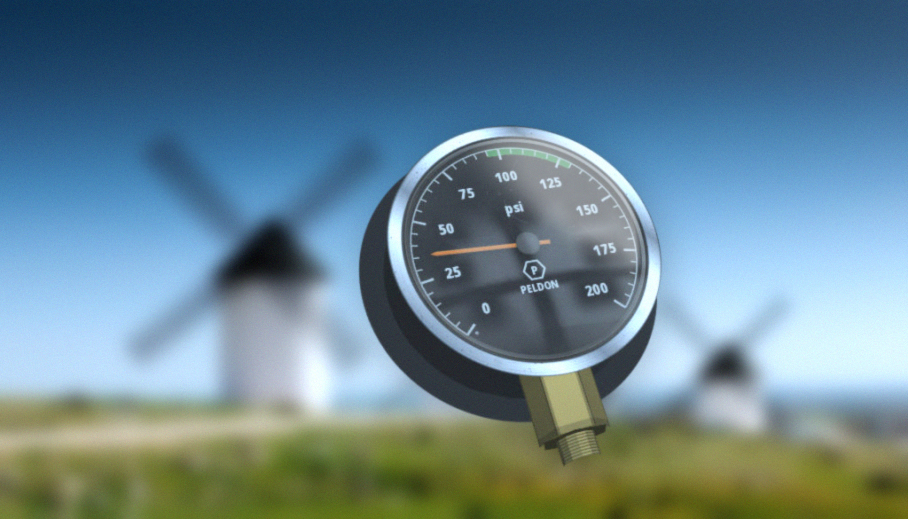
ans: 35,psi
